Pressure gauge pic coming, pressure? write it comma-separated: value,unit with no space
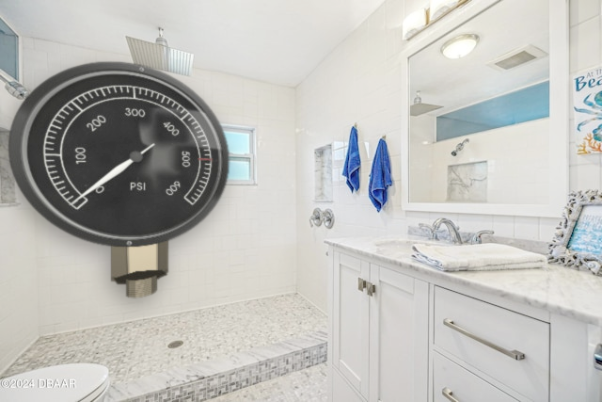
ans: 10,psi
